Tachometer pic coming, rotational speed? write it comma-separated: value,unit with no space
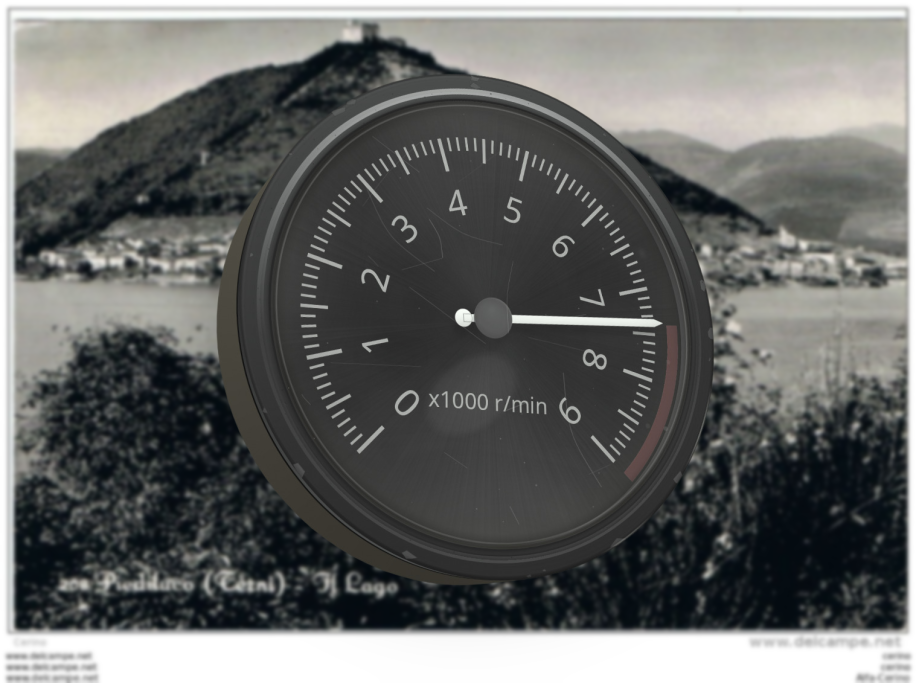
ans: 7400,rpm
